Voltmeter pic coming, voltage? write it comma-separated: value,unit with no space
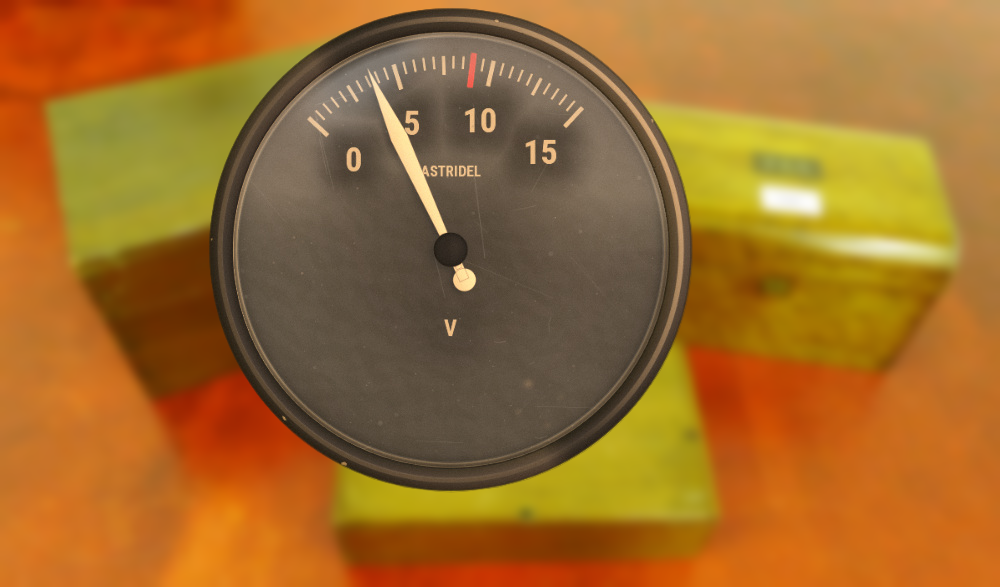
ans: 3.75,V
